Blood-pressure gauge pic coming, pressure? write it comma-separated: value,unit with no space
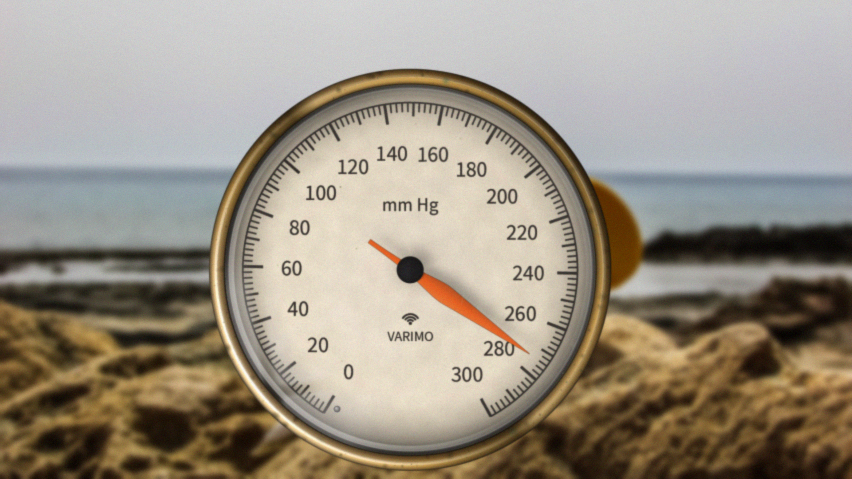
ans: 274,mmHg
